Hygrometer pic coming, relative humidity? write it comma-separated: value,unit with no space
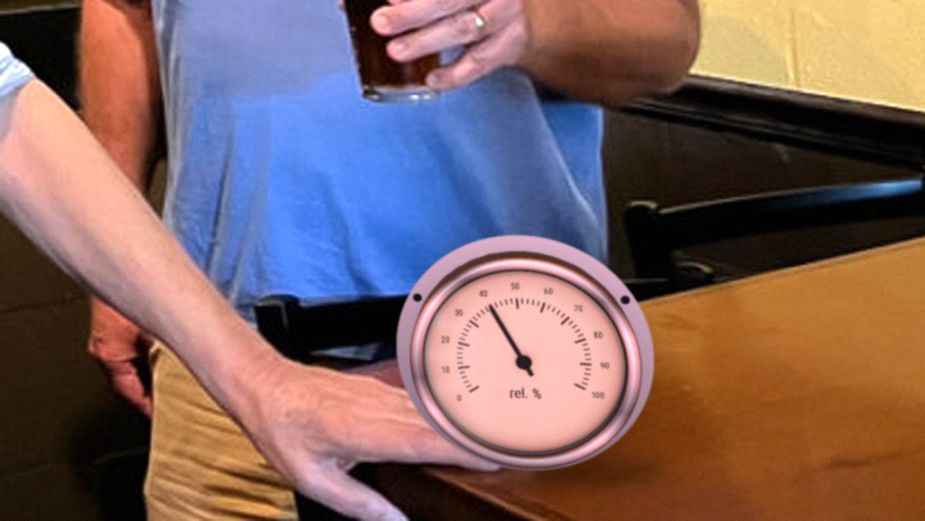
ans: 40,%
